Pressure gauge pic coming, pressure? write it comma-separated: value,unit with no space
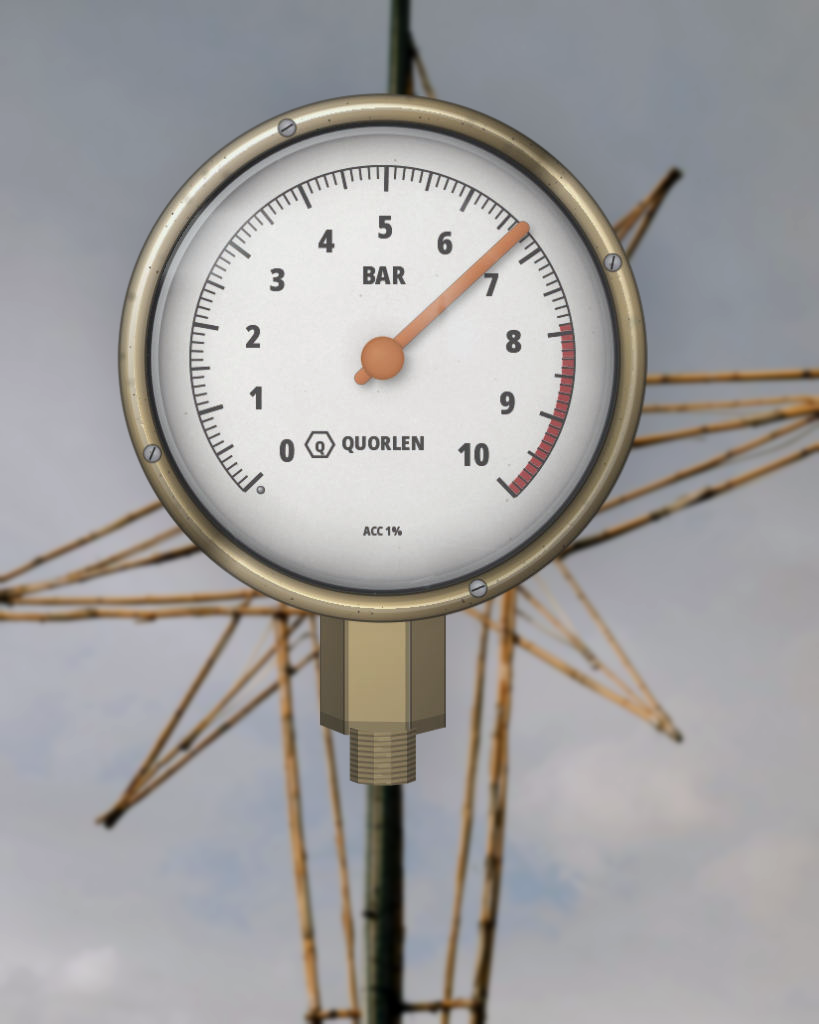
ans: 6.7,bar
